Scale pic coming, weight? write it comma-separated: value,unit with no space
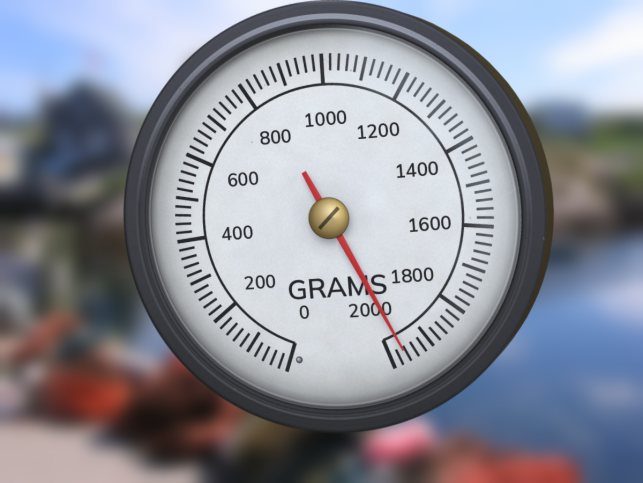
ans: 1960,g
